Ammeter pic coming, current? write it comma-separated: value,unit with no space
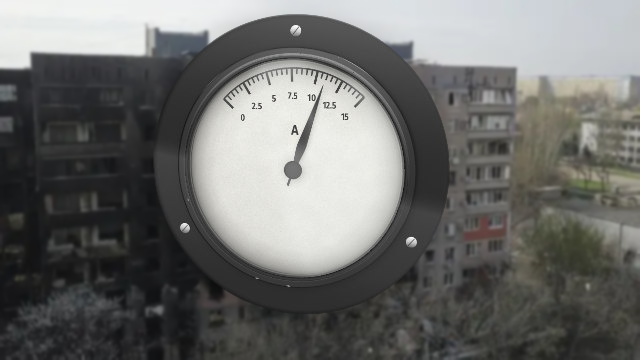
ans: 11,A
